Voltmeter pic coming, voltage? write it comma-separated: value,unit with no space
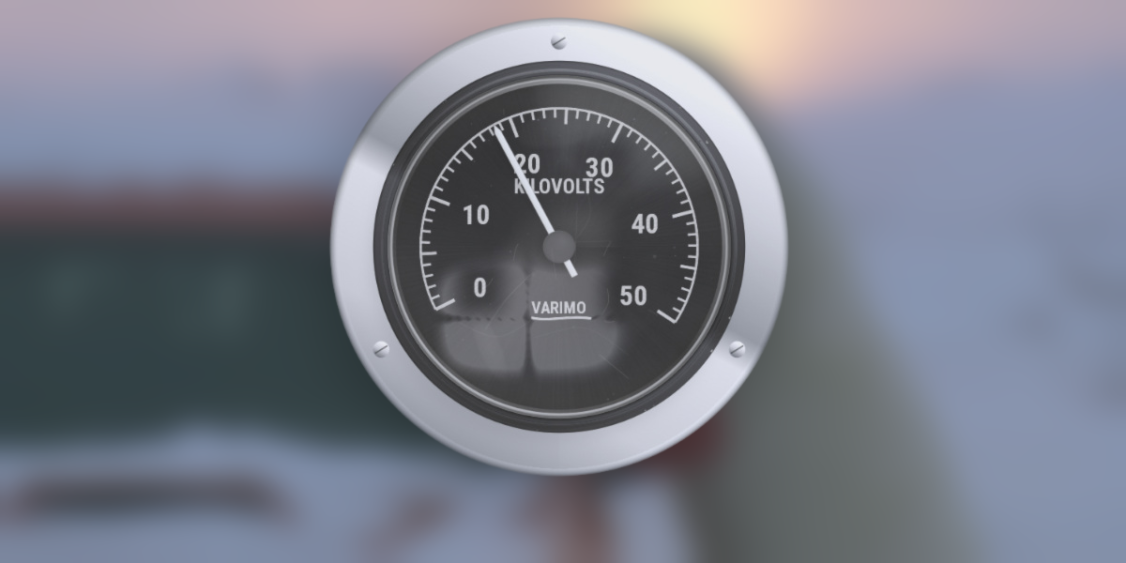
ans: 18.5,kV
